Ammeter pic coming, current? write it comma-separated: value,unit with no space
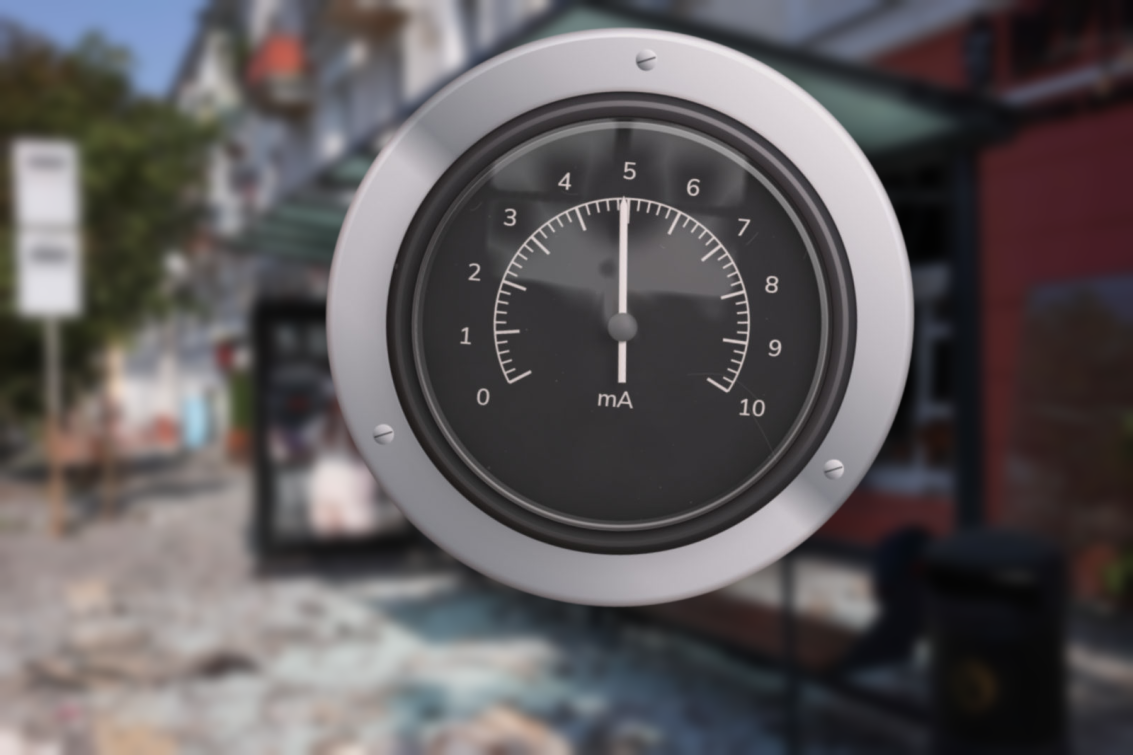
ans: 4.9,mA
